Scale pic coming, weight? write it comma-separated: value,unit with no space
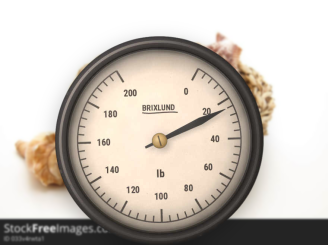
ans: 24,lb
